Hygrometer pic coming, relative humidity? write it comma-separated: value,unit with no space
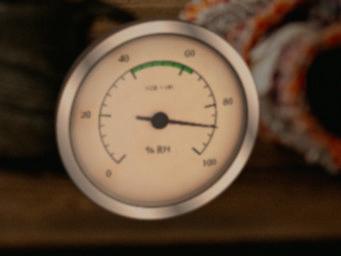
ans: 88,%
